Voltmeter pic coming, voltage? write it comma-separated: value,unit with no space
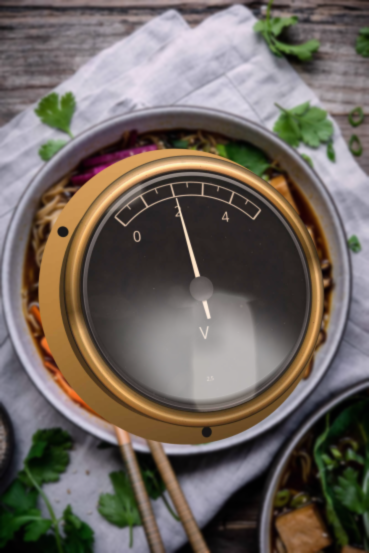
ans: 2,V
